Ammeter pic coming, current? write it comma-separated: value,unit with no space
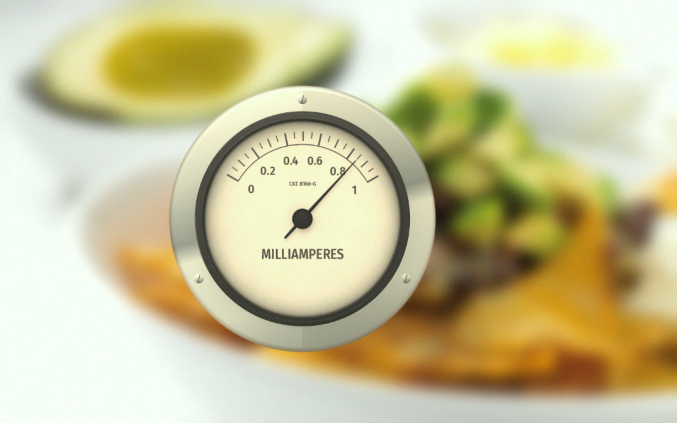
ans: 0.85,mA
